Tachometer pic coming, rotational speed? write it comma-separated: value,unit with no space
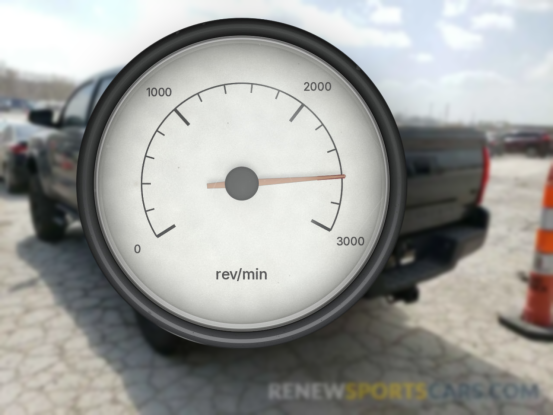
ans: 2600,rpm
